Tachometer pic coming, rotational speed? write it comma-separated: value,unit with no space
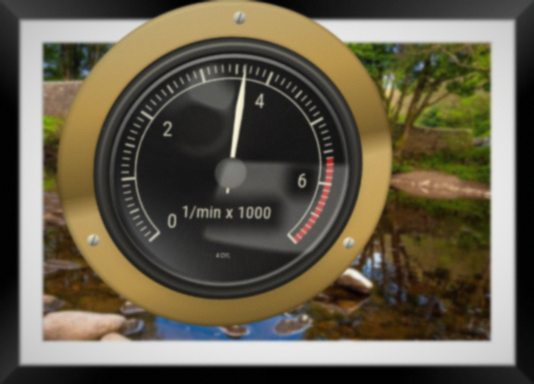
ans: 3600,rpm
